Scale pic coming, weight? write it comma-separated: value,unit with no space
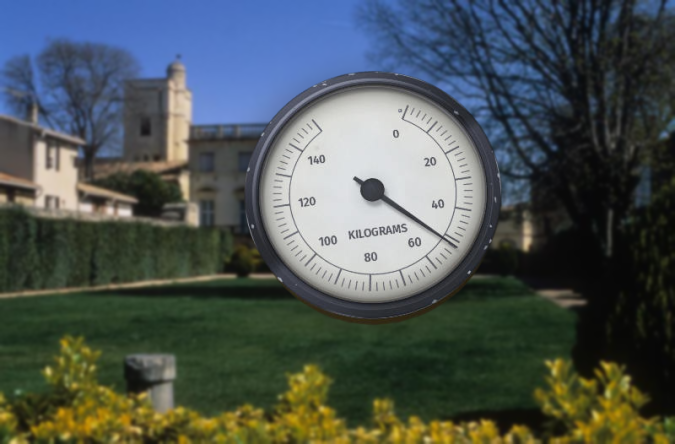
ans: 52,kg
